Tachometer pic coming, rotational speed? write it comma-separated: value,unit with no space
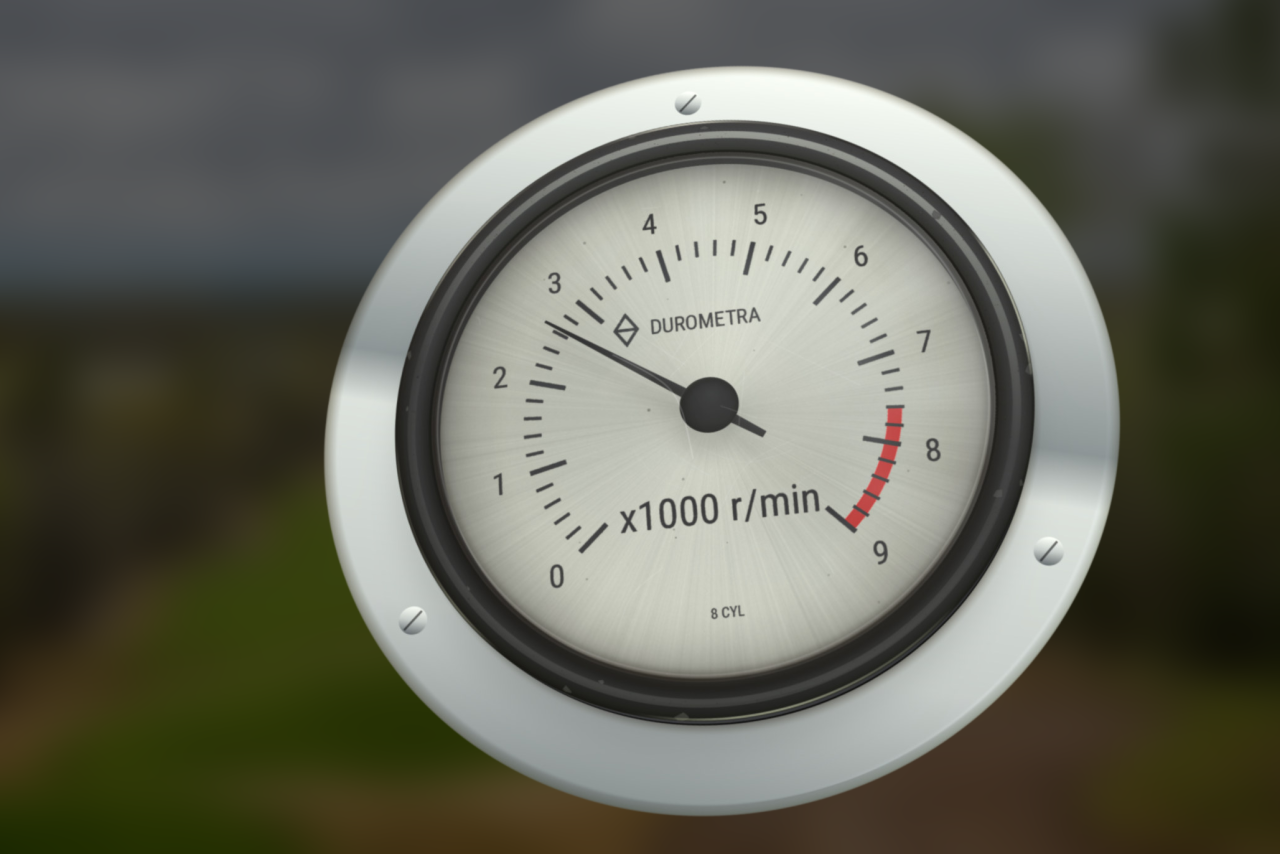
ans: 2600,rpm
